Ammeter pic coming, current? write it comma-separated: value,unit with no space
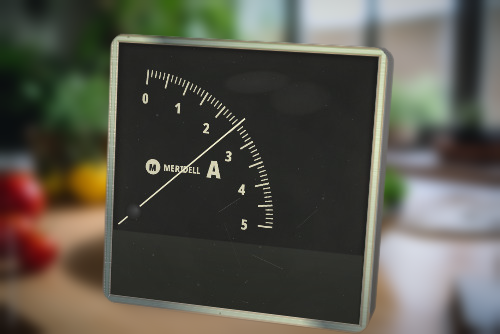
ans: 2.5,A
